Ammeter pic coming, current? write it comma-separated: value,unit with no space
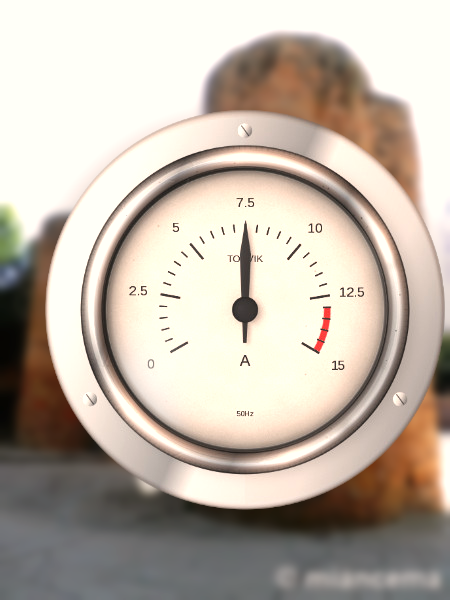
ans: 7.5,A
